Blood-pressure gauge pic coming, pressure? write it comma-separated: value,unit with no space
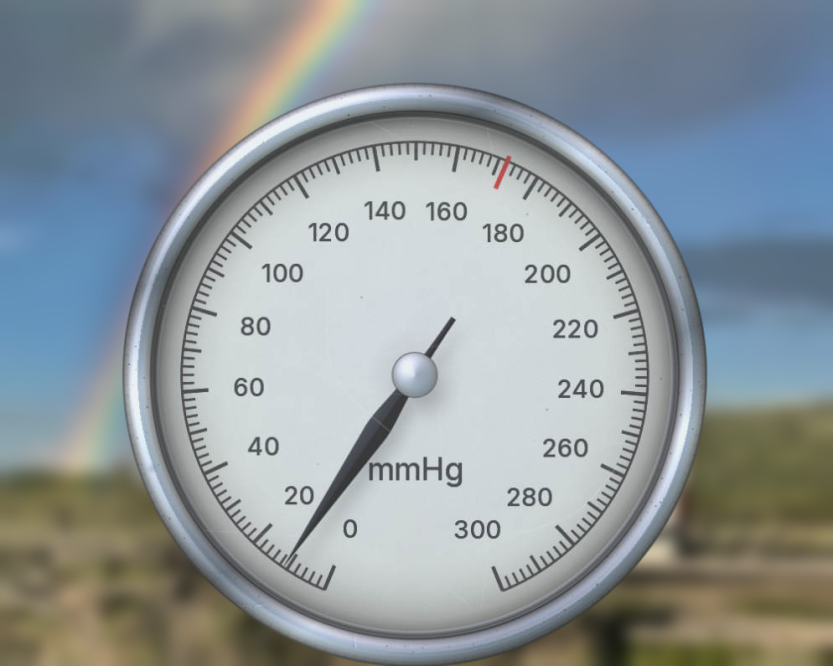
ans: 11,mmHg
